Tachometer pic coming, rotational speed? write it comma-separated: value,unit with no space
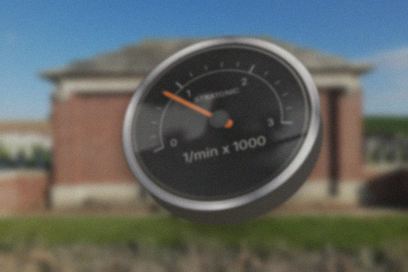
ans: 800,rpm
